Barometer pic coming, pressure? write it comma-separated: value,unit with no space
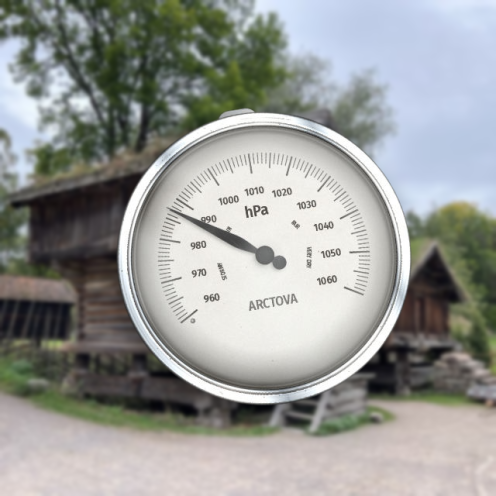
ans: 987,hPa
